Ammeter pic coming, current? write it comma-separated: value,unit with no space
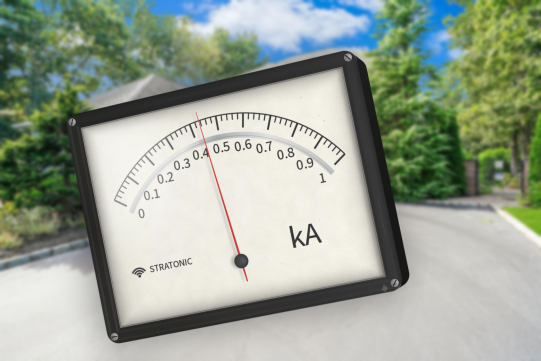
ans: 0.44,kA
